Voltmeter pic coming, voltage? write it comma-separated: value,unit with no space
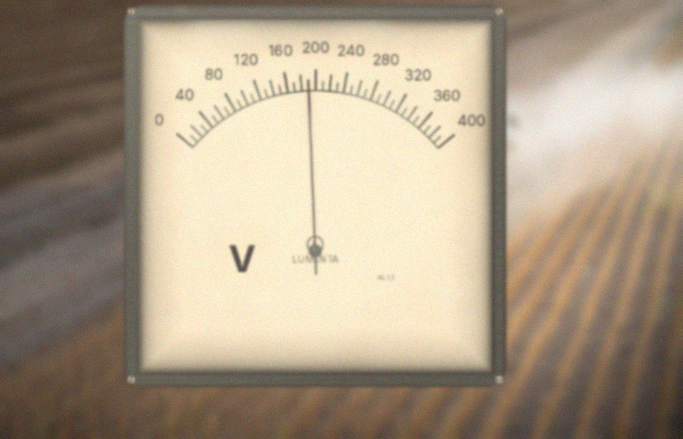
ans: 190,V
